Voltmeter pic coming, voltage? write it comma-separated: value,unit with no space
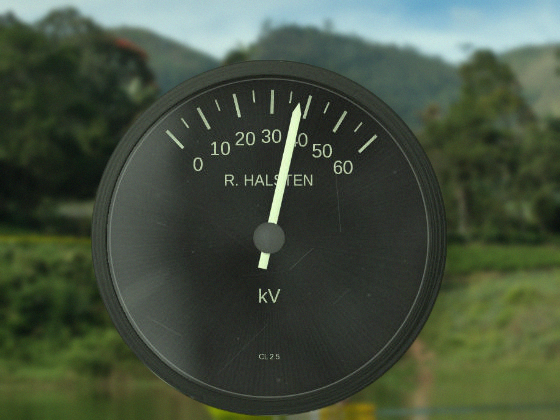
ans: 37.5,kV
